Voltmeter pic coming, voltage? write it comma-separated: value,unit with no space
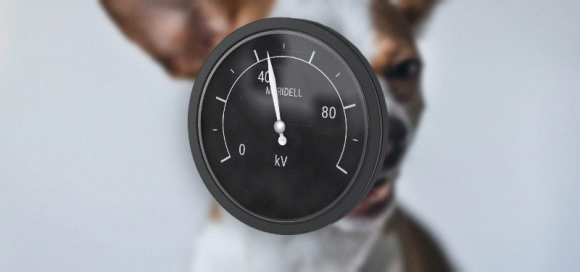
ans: 45,kV
